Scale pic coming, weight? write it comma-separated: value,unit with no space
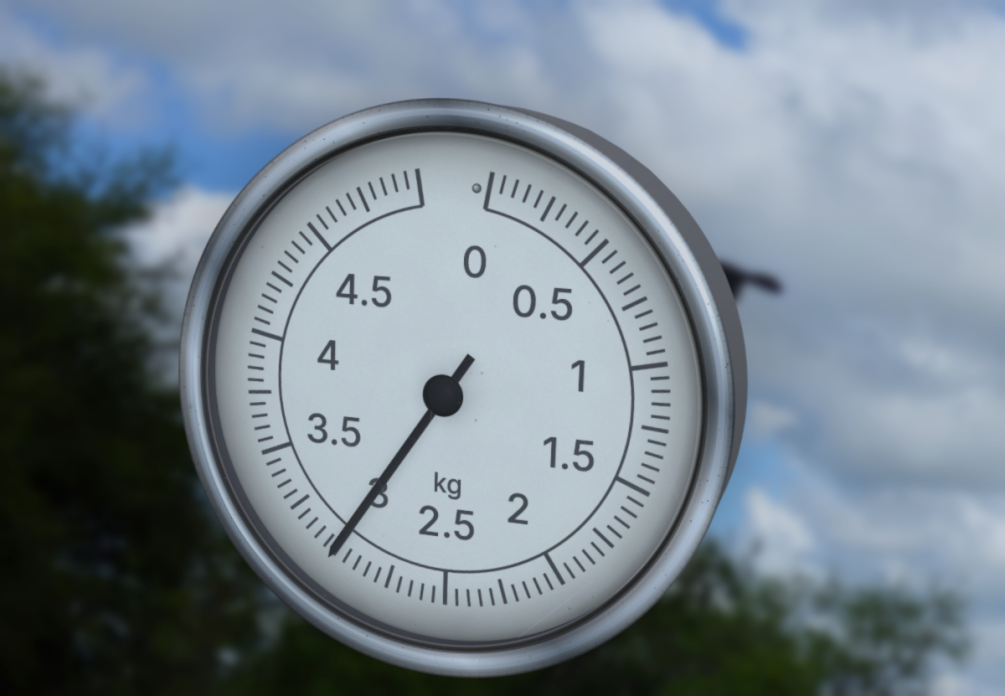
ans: 3,kg
